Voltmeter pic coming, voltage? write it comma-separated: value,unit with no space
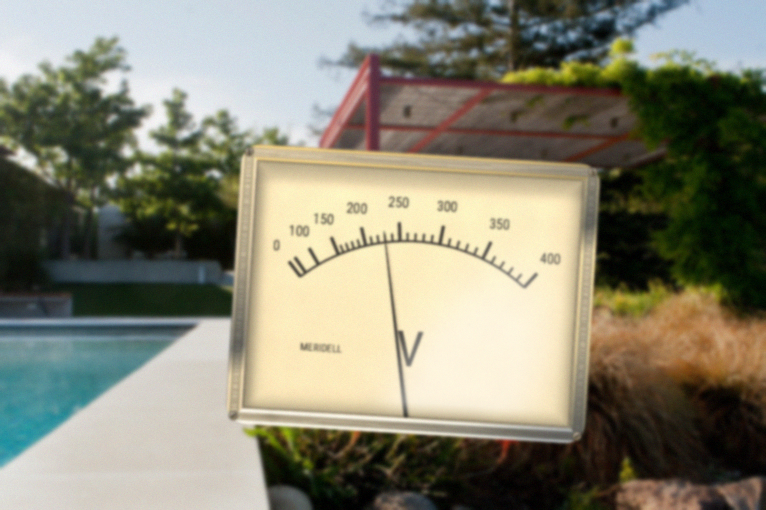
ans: 230,V
